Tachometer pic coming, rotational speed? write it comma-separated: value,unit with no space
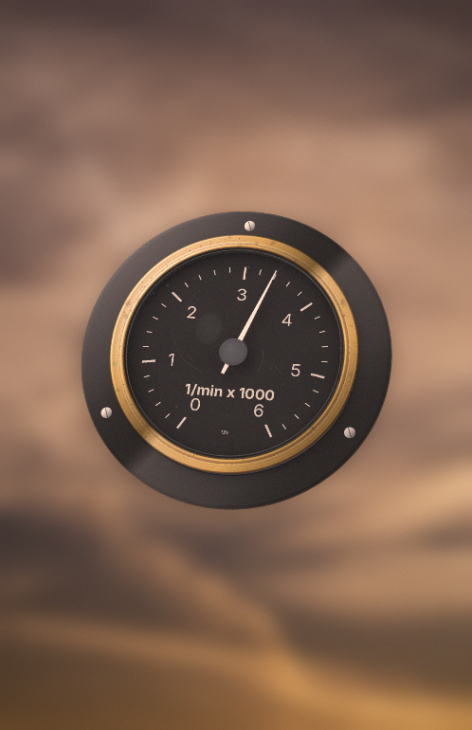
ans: 3400,rpm
